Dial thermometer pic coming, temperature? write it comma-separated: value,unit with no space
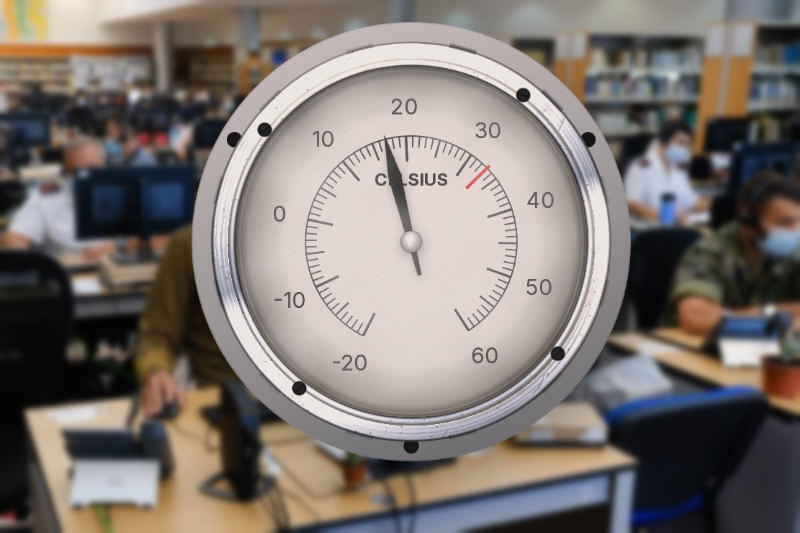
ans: 17,°C
